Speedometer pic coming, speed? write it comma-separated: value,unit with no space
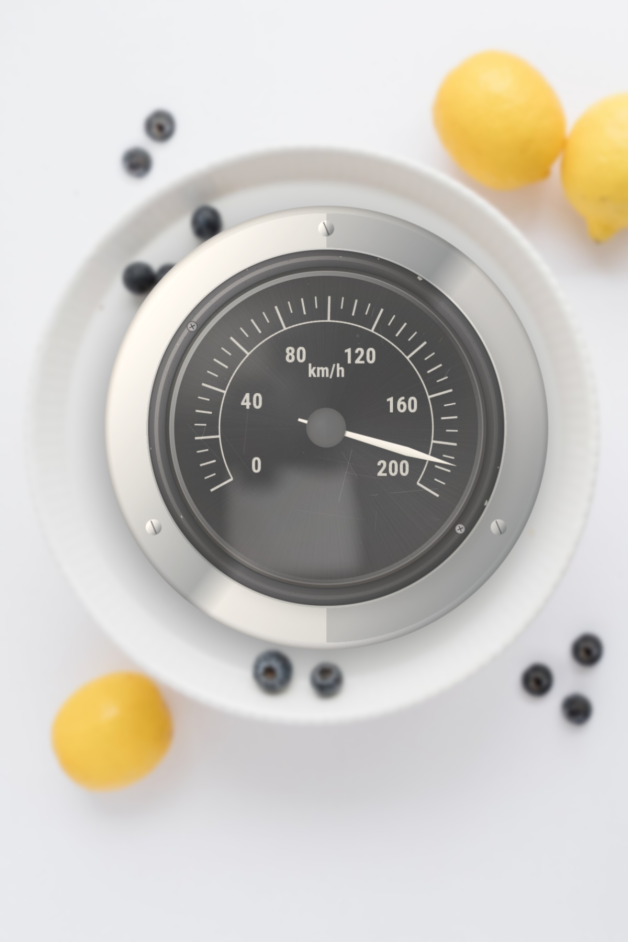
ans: 187.5,km/h
